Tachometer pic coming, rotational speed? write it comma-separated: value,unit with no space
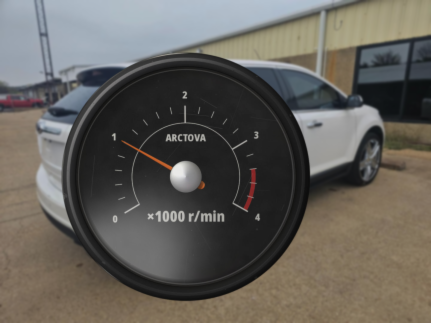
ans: 1000,rpm
